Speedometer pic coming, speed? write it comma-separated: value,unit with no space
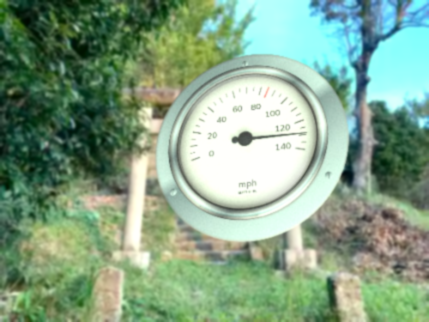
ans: 130,mph
